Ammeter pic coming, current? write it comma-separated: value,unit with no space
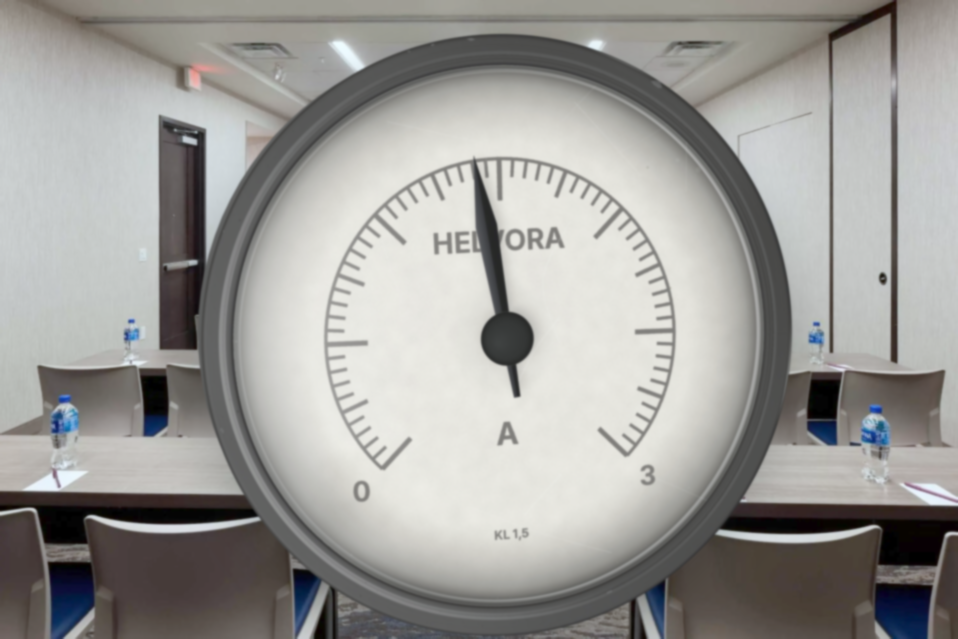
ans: 1.4,A
